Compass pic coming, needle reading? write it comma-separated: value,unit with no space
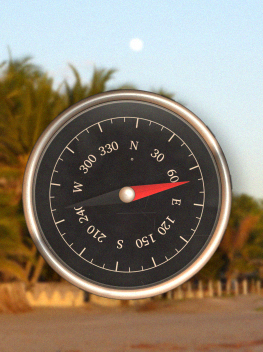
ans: 70,°
